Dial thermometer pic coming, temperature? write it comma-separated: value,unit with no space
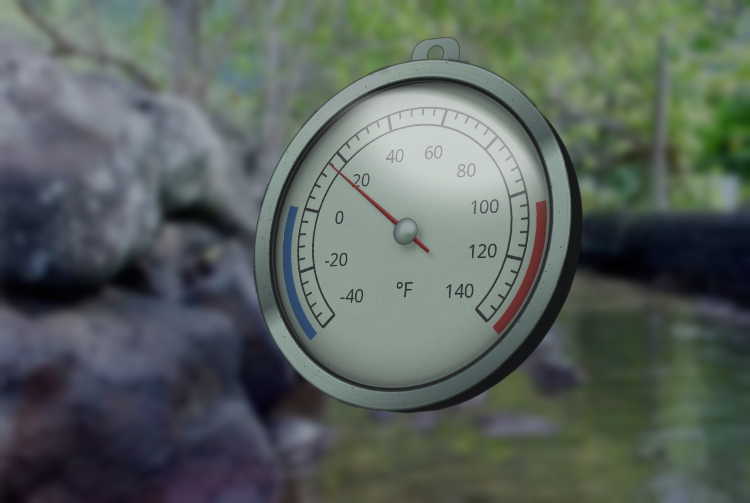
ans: 16,°F
